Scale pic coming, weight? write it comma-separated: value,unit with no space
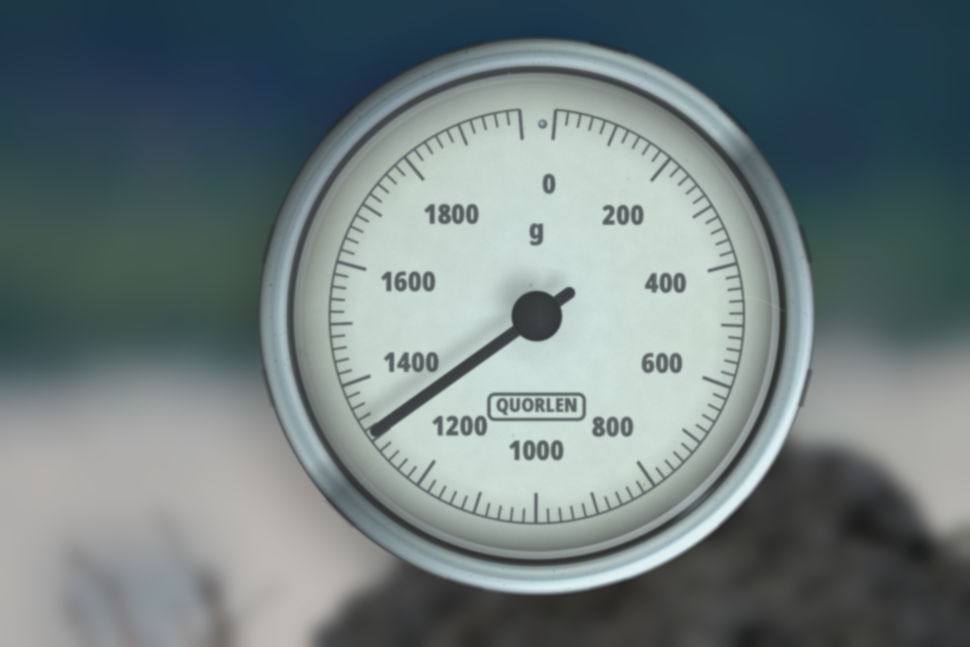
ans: 1310,g
